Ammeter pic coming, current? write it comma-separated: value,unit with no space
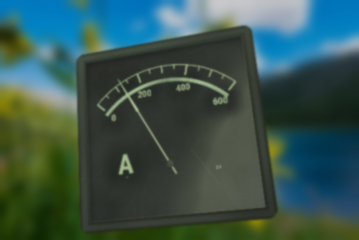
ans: 125,A
